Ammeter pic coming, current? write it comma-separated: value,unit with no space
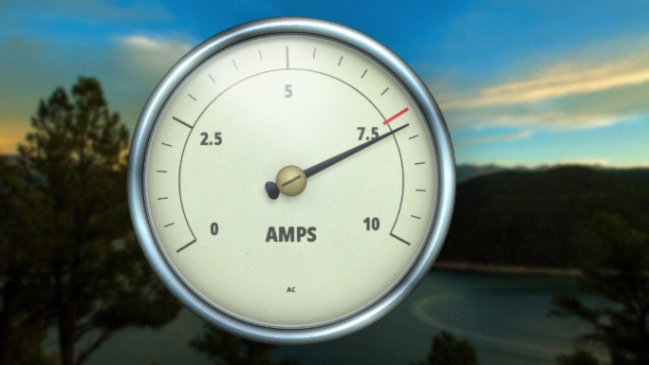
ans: 7.75,A
